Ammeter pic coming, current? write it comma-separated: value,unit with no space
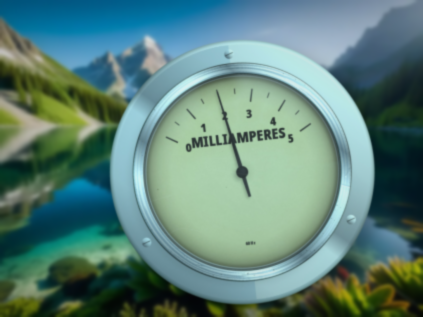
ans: 2,mA
